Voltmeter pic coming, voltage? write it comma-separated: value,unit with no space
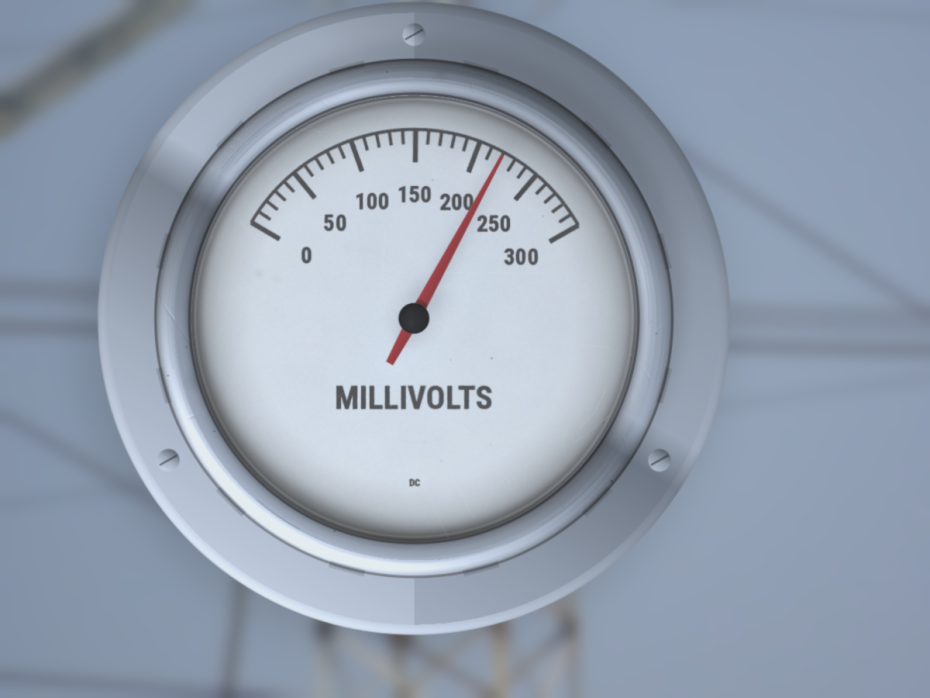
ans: 220,mV
